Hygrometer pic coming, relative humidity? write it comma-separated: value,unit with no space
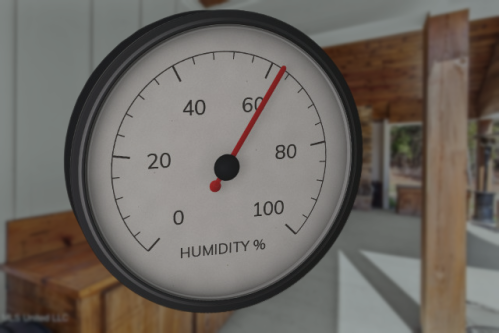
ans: 62,%
